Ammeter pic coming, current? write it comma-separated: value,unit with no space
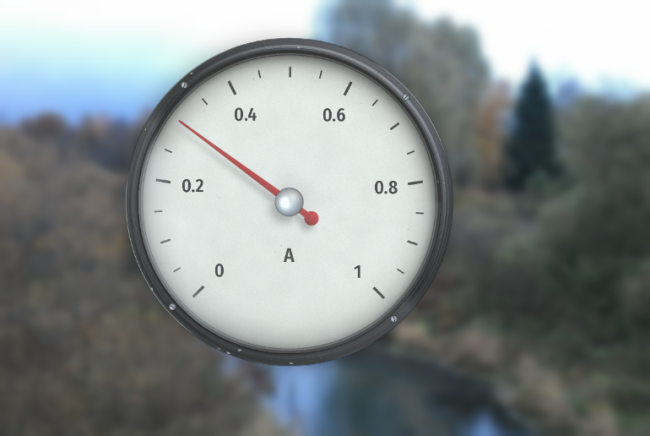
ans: 0.3,A
